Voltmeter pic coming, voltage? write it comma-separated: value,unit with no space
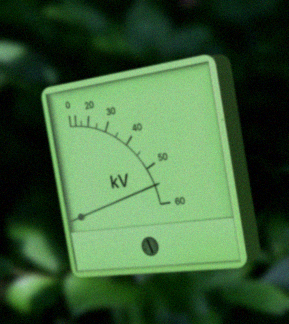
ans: 55,kV
